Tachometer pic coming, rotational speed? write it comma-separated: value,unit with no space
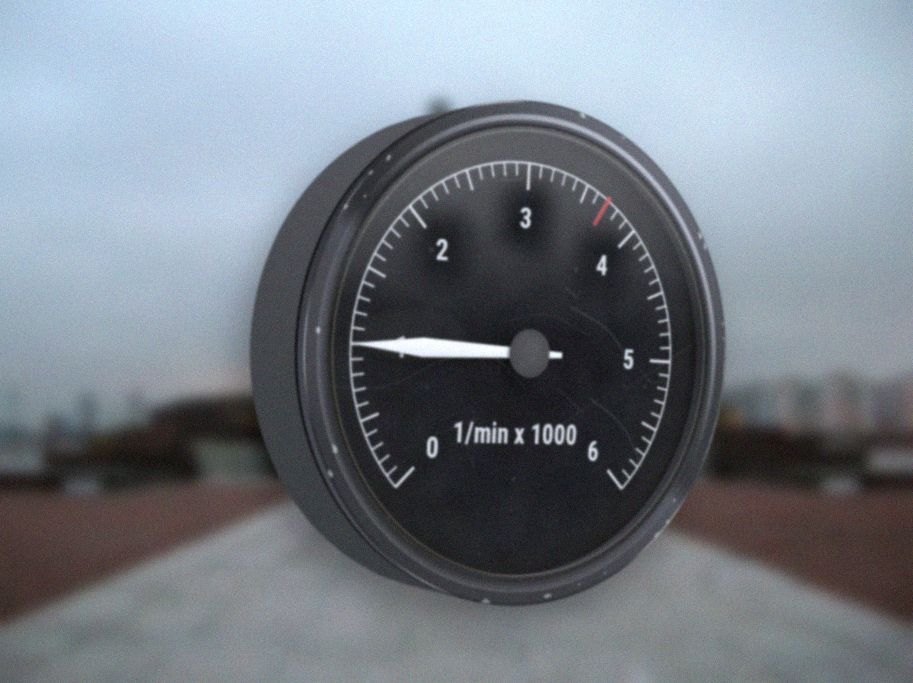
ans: 1000,rpm
